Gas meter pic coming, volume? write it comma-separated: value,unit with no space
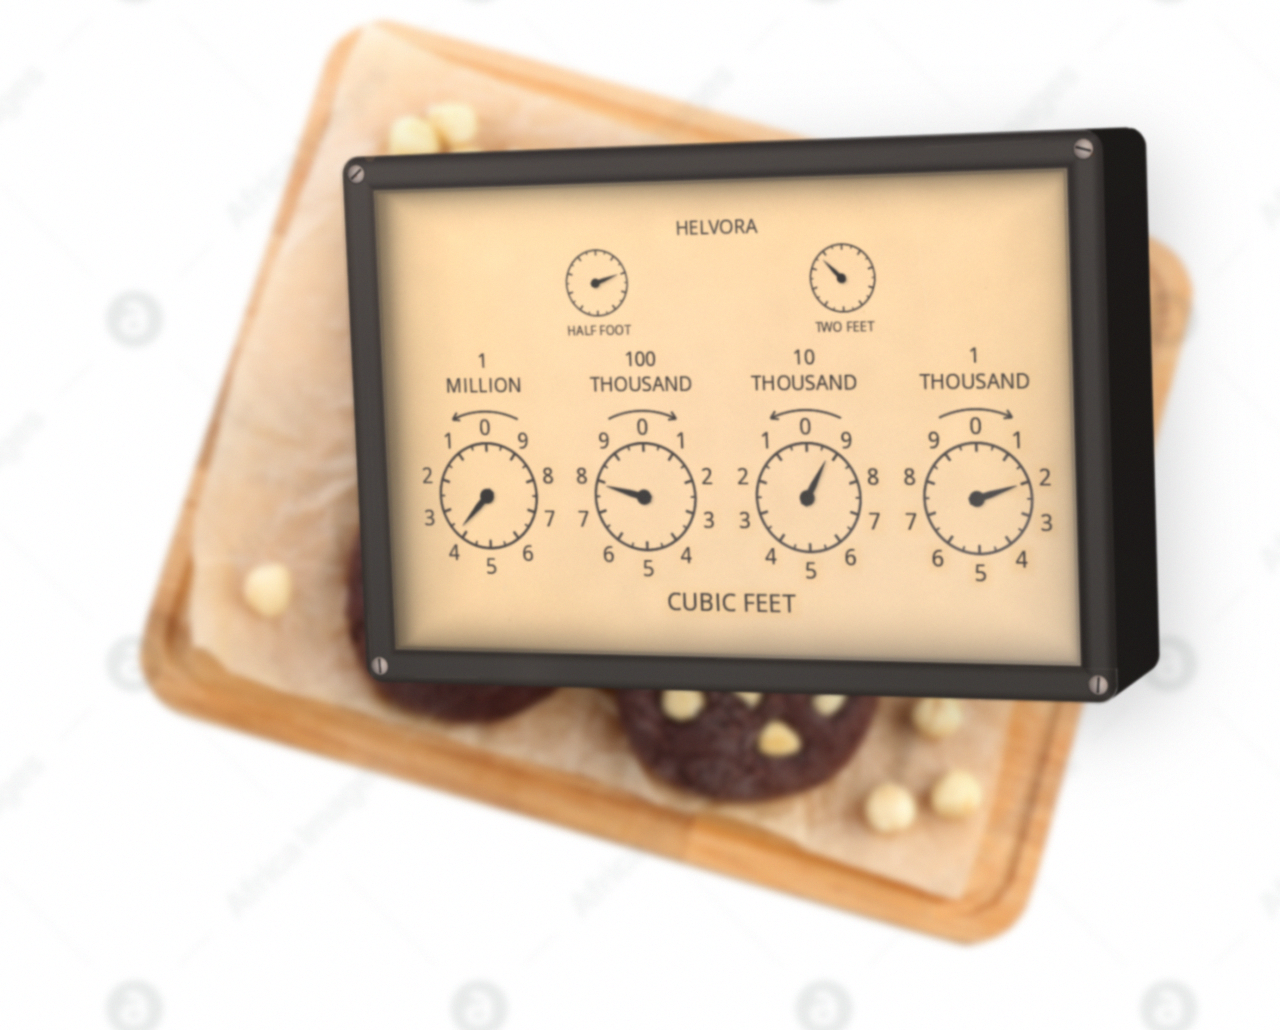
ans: 379200,ft³
